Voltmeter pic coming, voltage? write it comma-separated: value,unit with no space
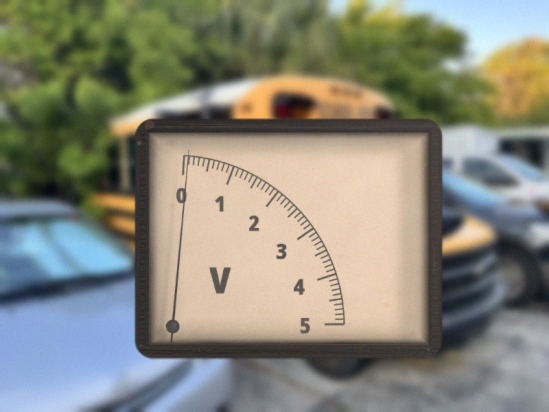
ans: 0.1,V
